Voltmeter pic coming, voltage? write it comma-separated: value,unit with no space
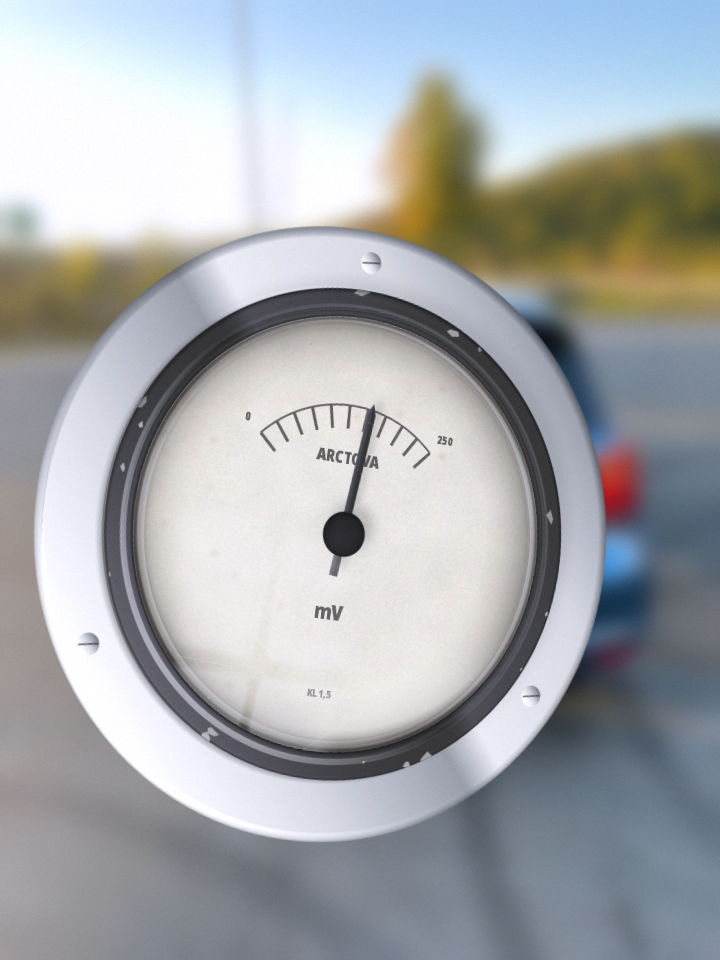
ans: 150,mV
